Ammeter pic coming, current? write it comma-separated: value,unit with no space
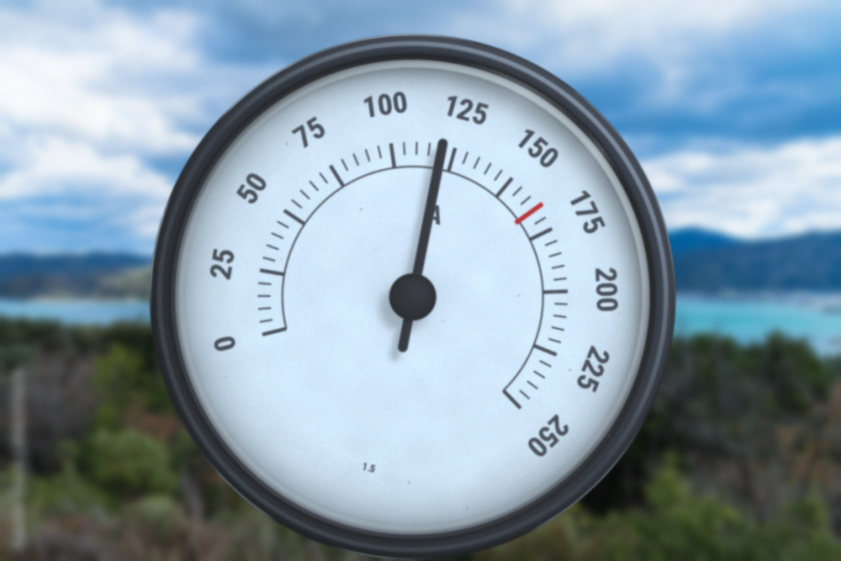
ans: 120,A
